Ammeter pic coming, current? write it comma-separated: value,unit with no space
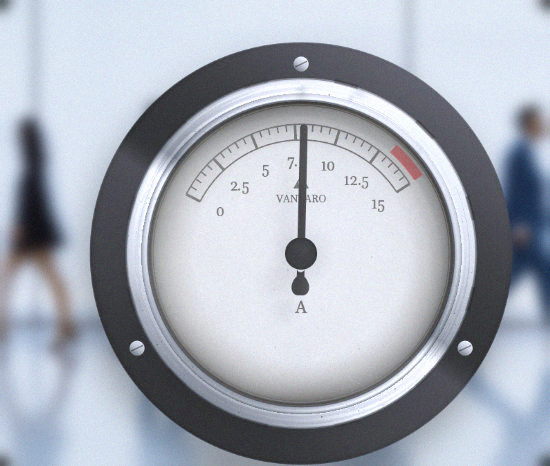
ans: 8,A
